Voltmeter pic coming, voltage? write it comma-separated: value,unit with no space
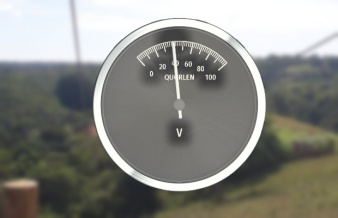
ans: 40,V
